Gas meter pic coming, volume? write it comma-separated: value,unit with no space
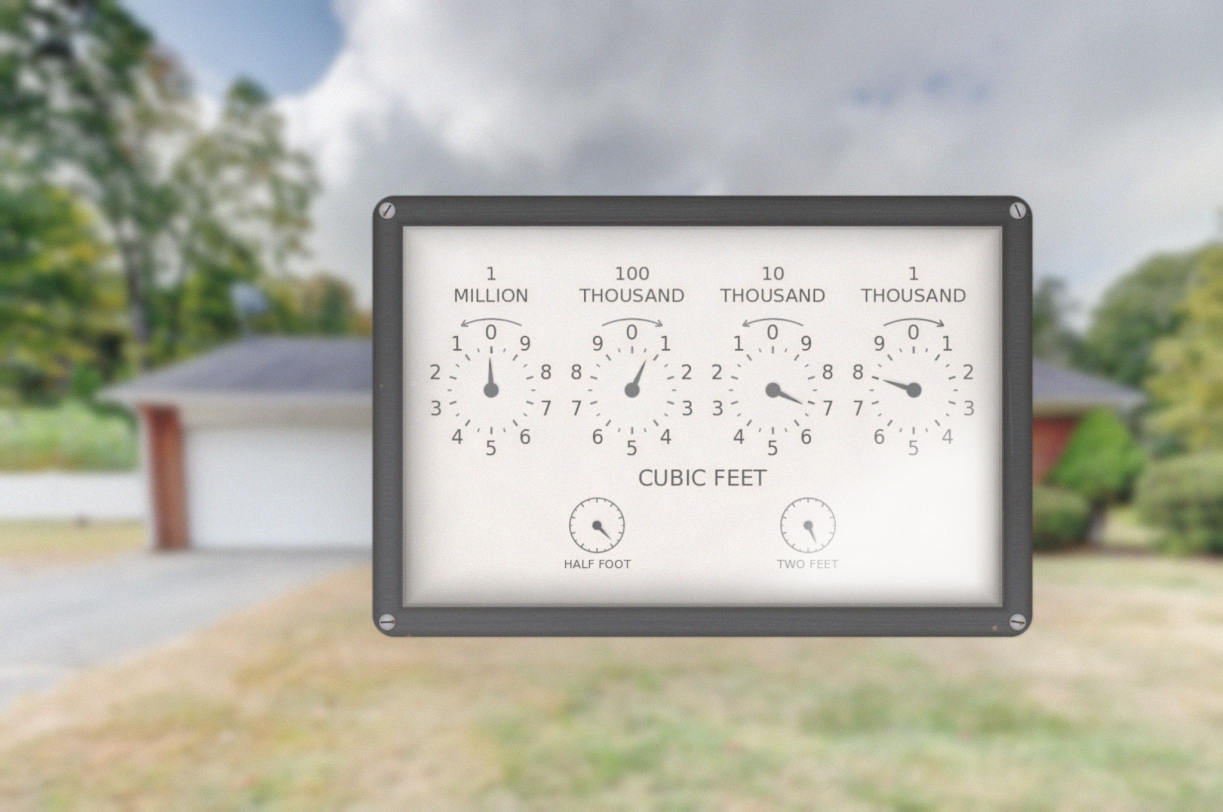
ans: 6800,ft³
